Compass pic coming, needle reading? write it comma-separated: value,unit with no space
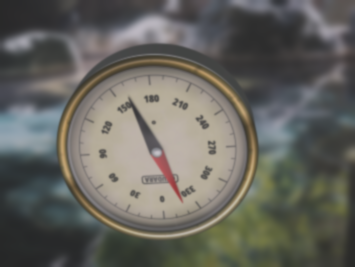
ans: 340,°
